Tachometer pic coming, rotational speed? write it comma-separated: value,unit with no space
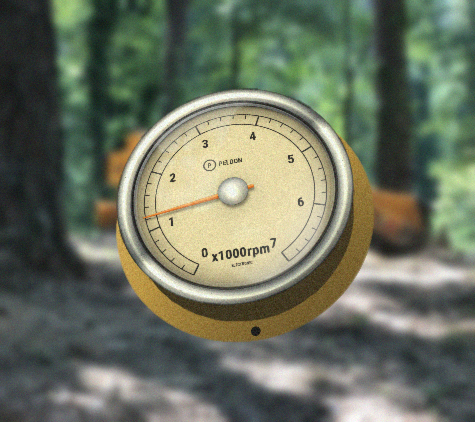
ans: 1200,rpm
